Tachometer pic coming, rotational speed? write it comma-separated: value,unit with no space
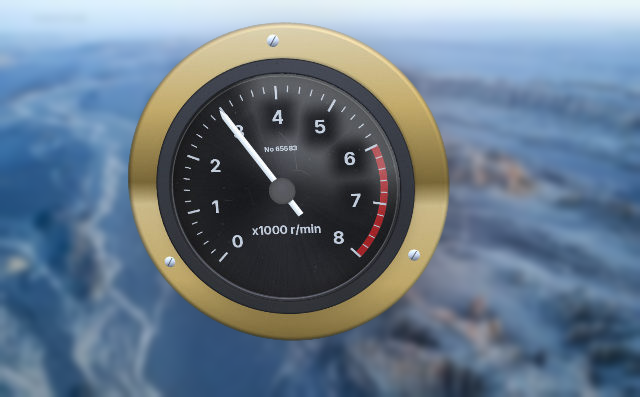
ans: 3000,rpm
